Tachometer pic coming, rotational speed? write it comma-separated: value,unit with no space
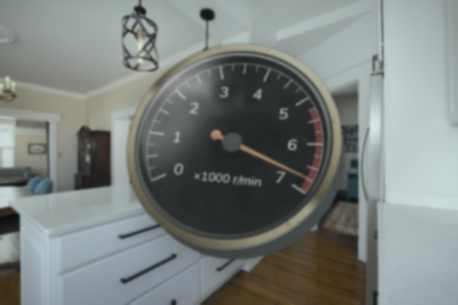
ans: 6750,rpm
